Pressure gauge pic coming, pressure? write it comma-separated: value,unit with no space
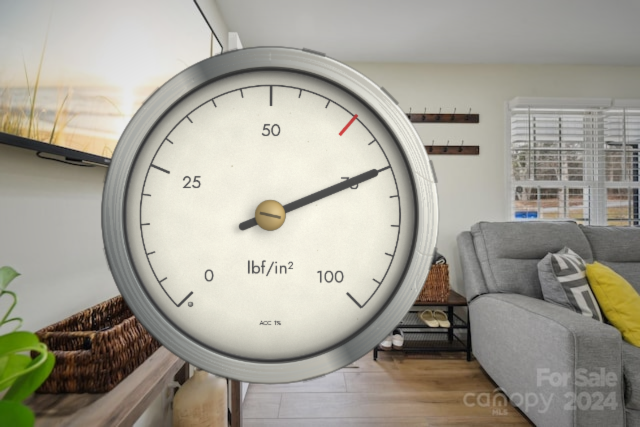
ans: 75,psi
